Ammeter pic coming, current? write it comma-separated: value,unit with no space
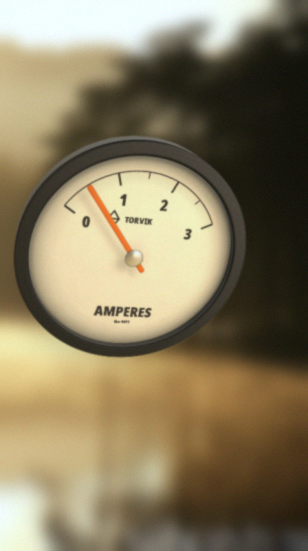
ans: 0.5,A
